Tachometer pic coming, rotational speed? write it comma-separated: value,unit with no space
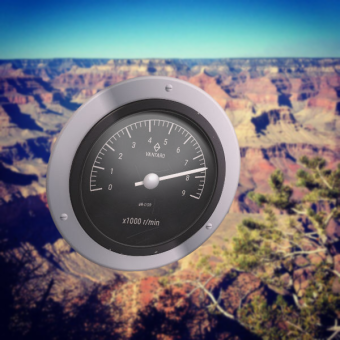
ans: 7600,rpm
